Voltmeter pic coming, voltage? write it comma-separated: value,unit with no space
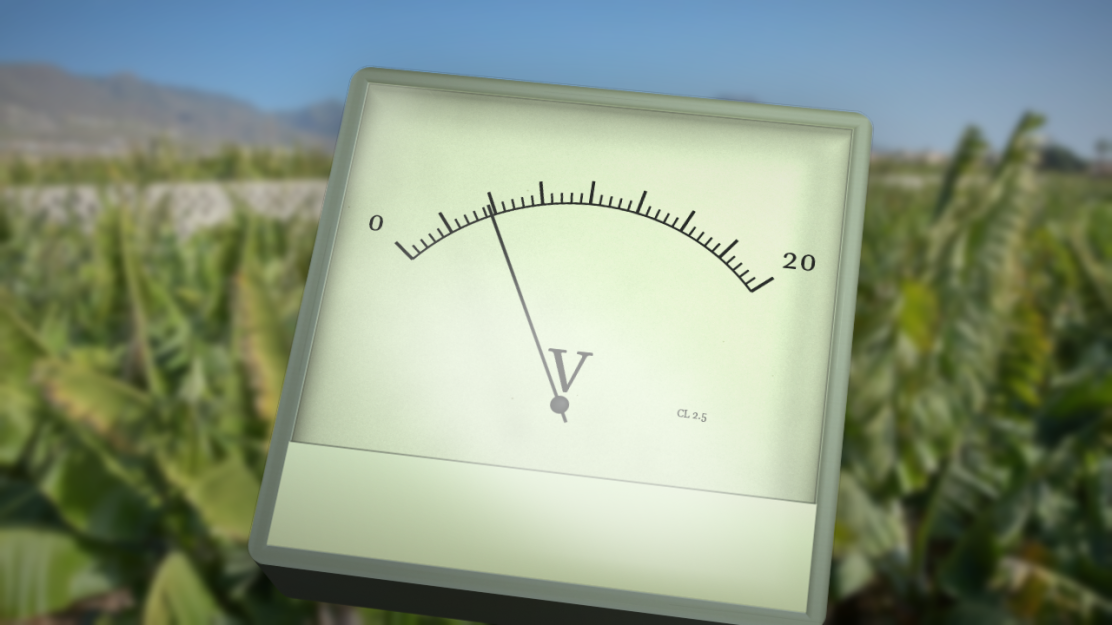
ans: 4.75,V
